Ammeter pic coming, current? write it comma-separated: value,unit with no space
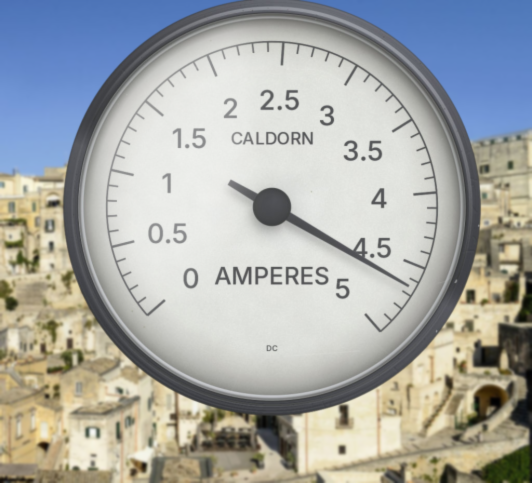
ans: 4.65,A
